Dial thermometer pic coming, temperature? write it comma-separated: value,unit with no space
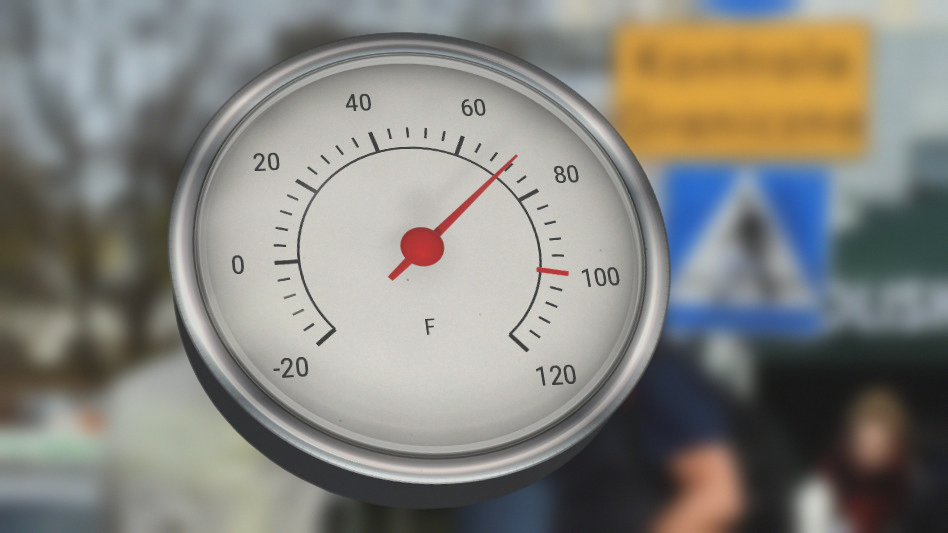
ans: 72,°F
